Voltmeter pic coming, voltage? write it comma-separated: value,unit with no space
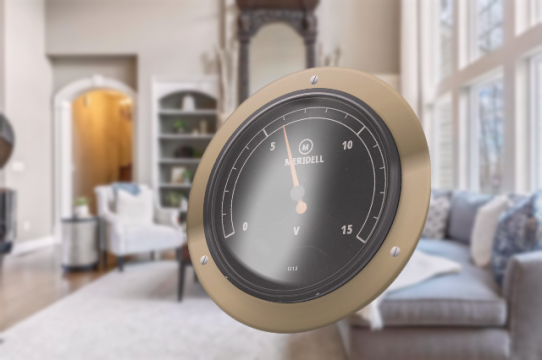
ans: 6,V
